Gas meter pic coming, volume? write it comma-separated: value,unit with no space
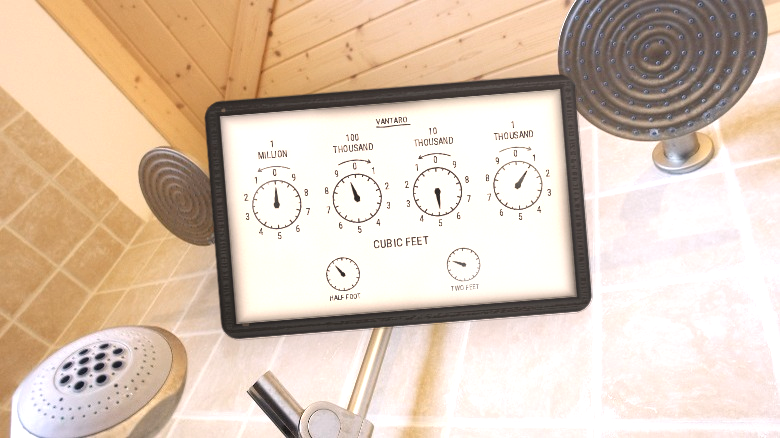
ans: 995100,ft³
